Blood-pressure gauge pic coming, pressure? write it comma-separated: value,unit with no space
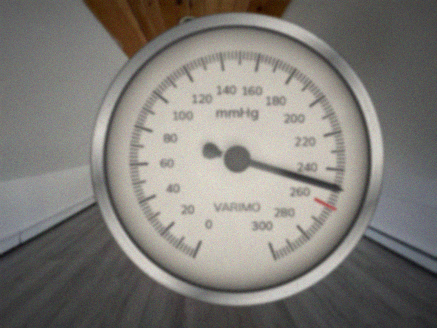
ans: 250,mmHg
